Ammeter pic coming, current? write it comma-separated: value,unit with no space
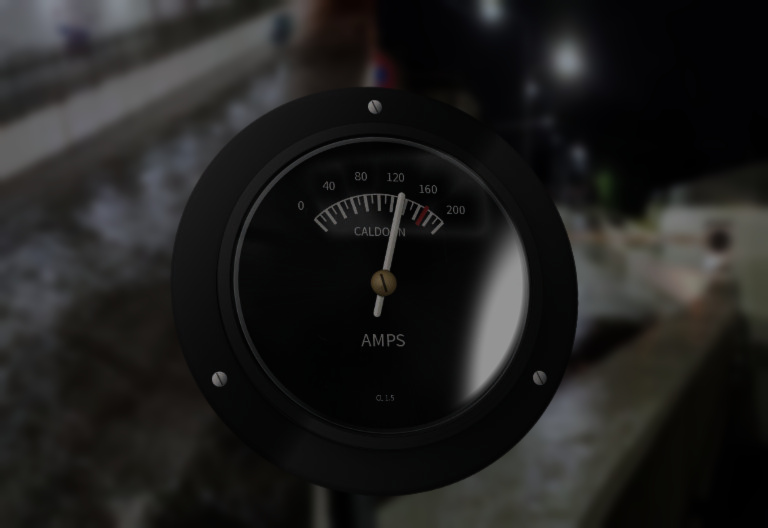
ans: 130,A
